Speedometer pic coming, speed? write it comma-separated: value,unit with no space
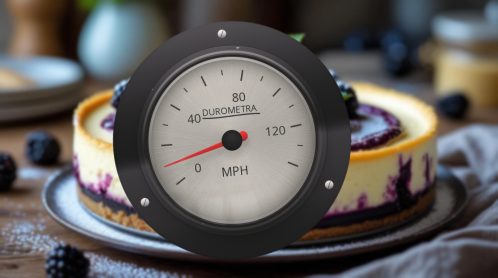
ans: 10,mph
